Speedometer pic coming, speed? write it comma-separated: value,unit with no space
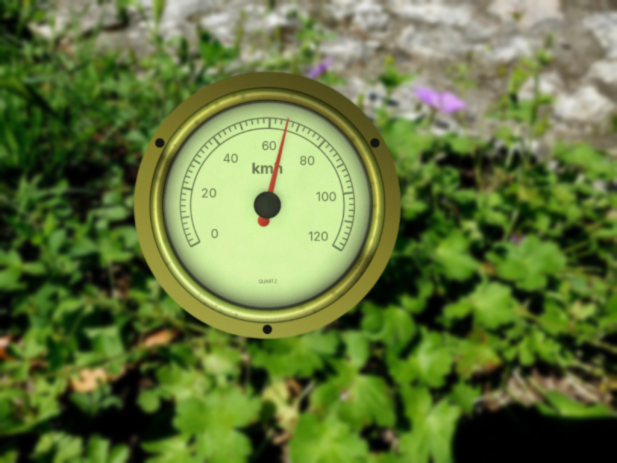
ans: 66,km/h
